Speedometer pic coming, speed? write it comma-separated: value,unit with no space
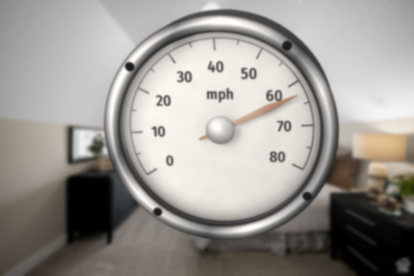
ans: 62.5,mph
